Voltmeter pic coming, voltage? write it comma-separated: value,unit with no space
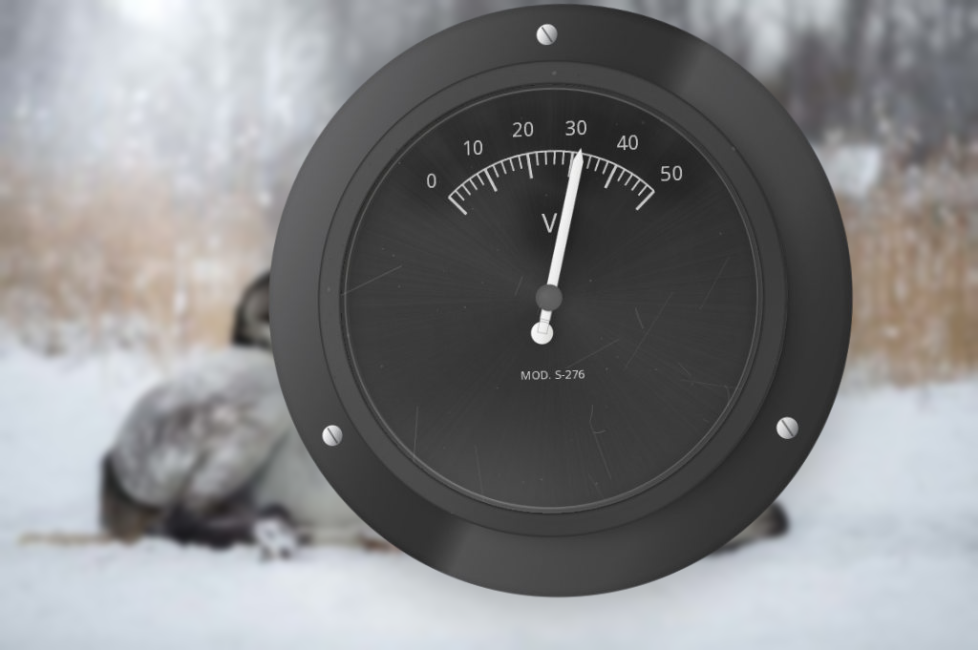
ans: 32,V
